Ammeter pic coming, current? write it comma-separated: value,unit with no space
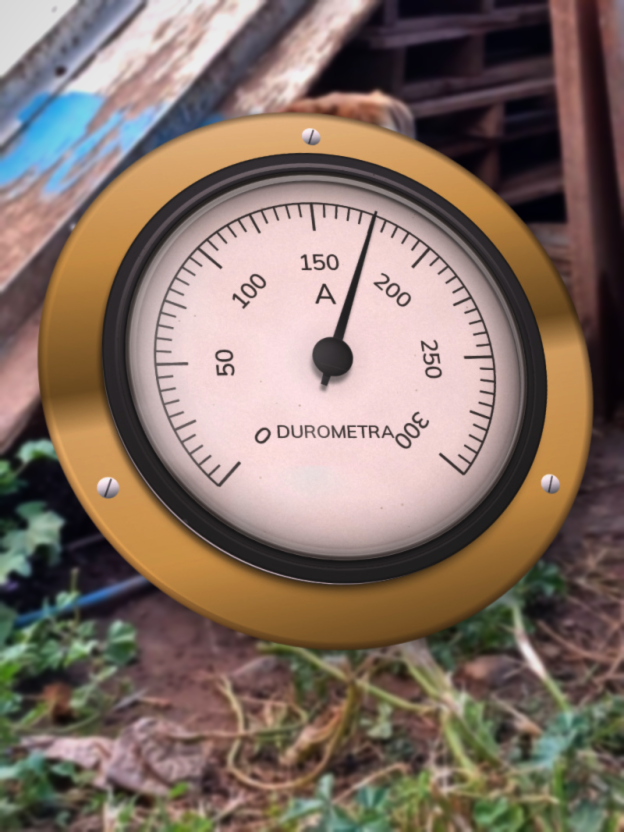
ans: 175,A
